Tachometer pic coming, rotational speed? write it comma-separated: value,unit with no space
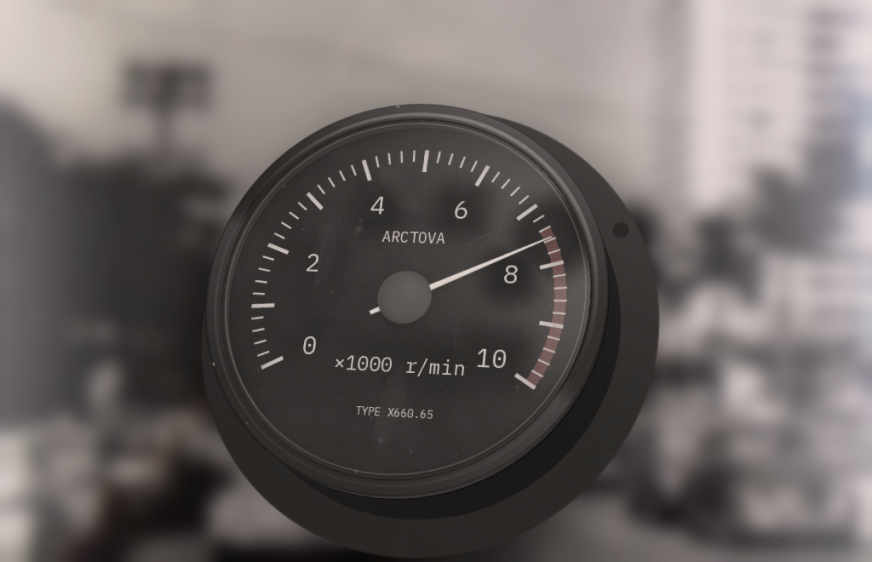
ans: 7600,rpm
